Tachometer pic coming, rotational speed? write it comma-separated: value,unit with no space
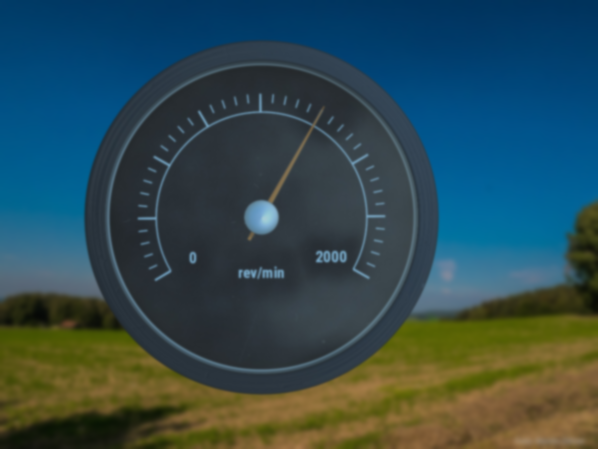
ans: 1250,rpm
